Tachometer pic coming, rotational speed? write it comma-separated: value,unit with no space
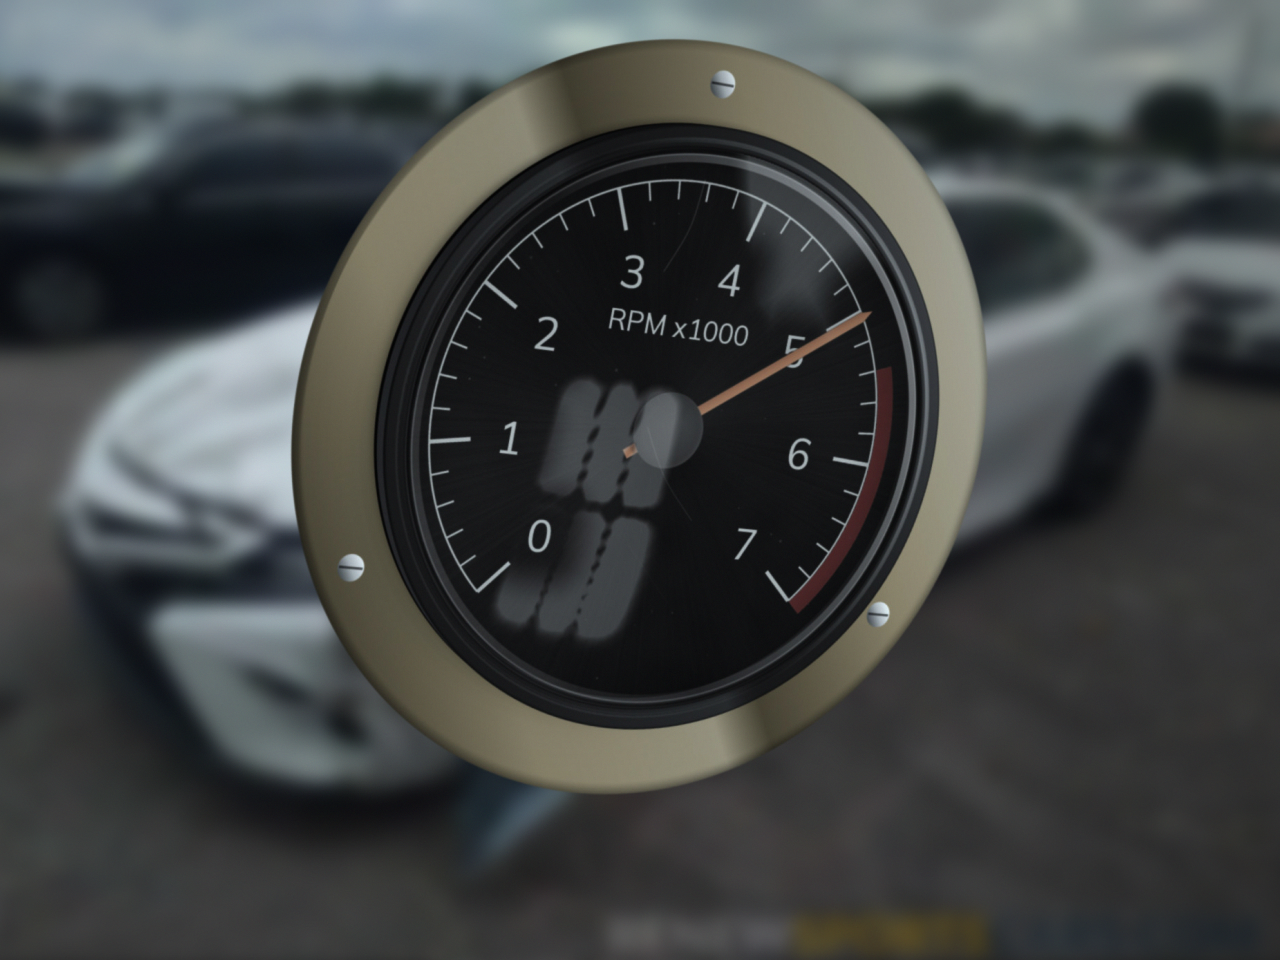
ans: 5000,rpm
